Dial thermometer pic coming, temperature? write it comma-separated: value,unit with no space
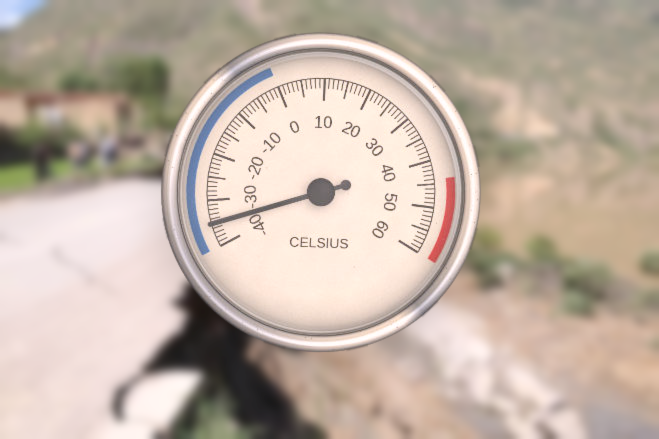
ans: -35,°C
